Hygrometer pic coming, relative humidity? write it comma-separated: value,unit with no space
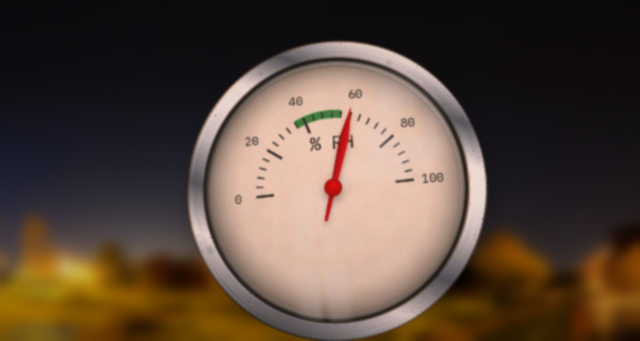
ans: 60,%
